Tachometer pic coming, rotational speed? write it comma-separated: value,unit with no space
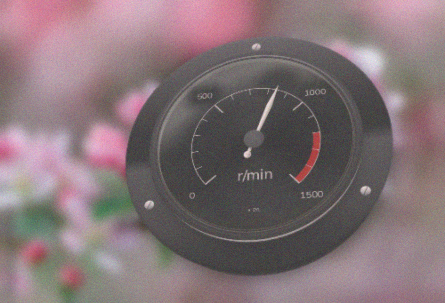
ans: 850,rpm
